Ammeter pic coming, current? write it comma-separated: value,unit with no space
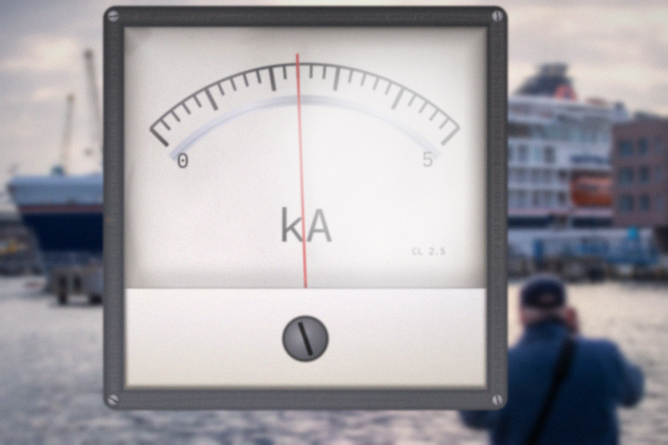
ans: 2.4,kA
